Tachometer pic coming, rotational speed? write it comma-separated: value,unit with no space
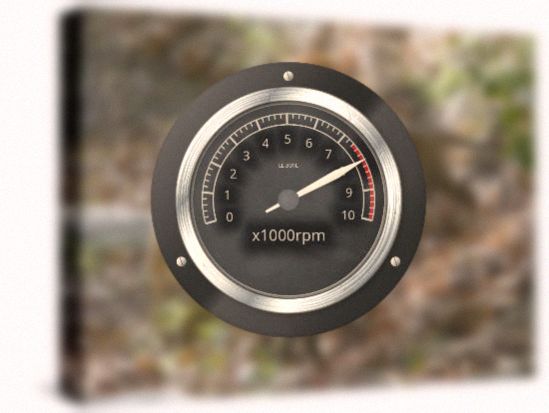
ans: 8000,rpm
